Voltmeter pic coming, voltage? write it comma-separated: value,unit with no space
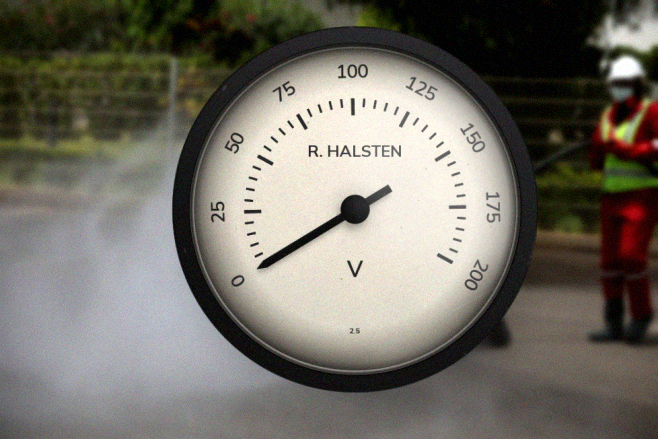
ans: 0,V
